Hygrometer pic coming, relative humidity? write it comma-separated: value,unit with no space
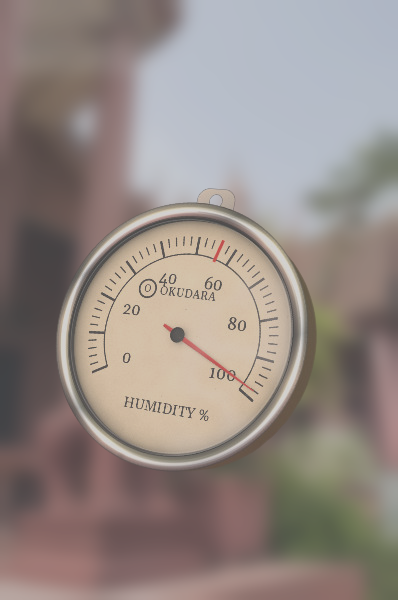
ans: 98,%
